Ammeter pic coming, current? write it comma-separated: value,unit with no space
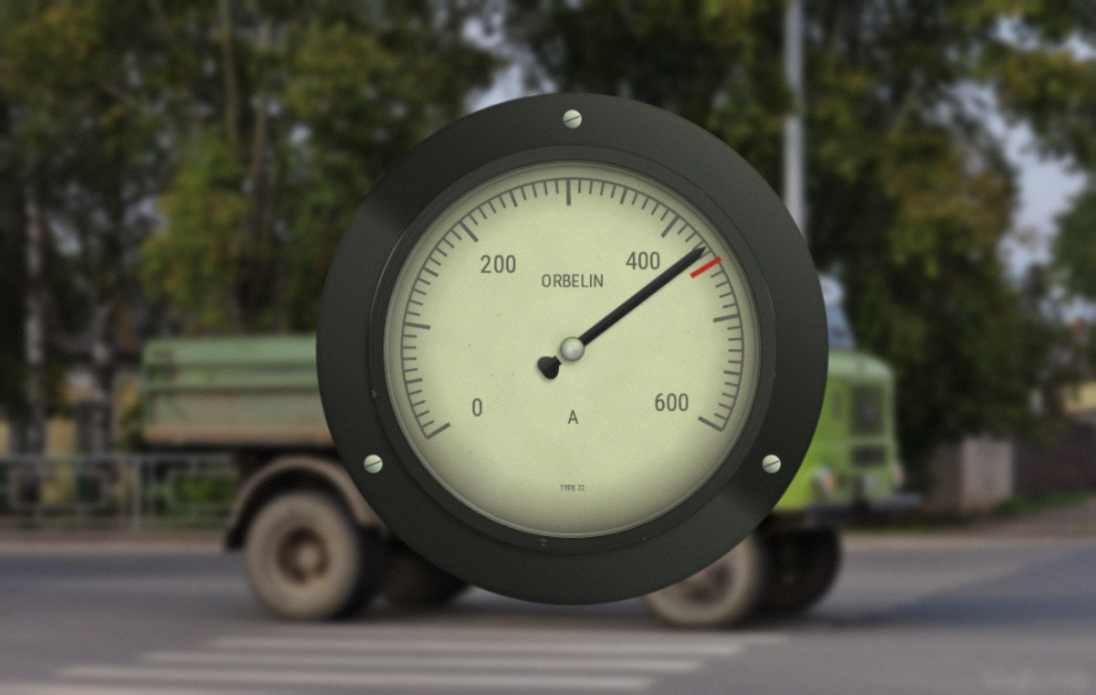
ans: 435,A
